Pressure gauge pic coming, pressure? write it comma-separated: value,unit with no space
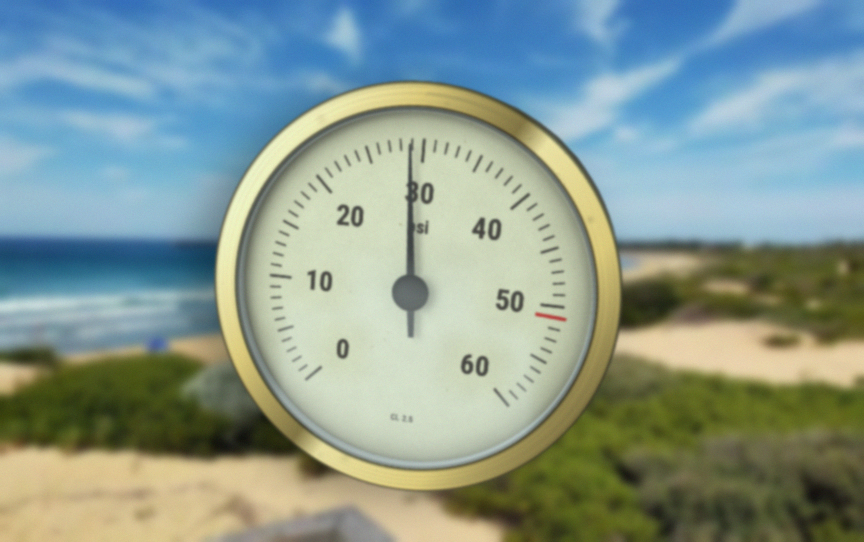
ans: 29,psi
